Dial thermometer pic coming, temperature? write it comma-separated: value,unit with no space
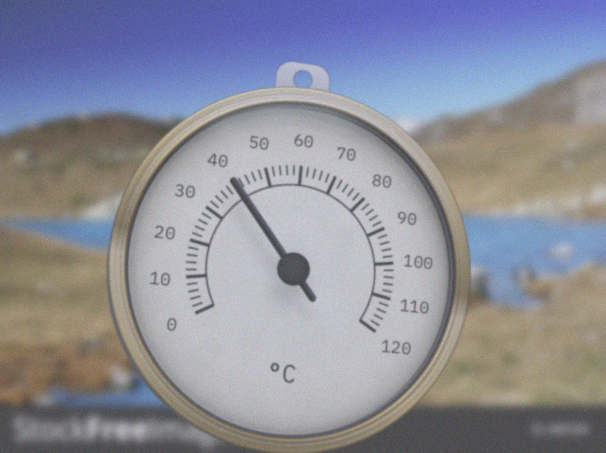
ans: 40,°C
